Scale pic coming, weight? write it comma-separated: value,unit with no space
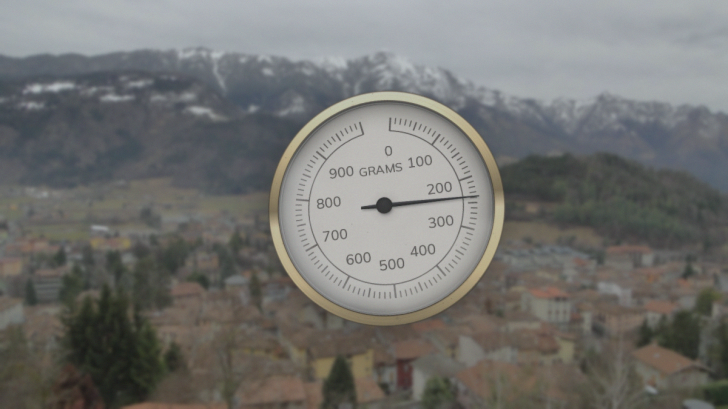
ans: 240,g
